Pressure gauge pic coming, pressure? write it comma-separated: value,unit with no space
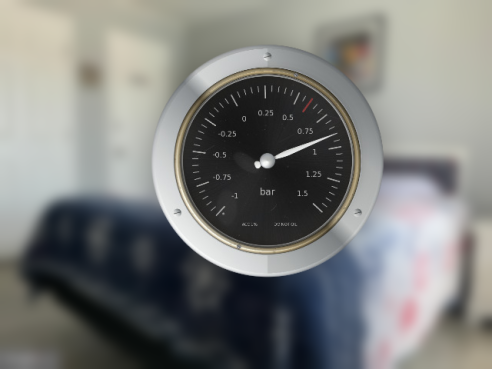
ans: 0.9,bar
